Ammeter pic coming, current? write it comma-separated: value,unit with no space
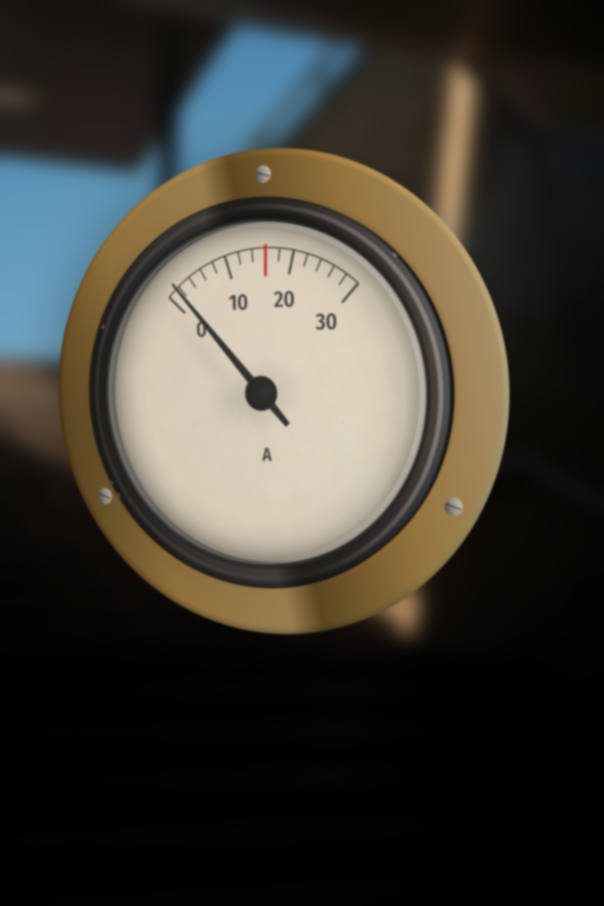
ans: 2,A
